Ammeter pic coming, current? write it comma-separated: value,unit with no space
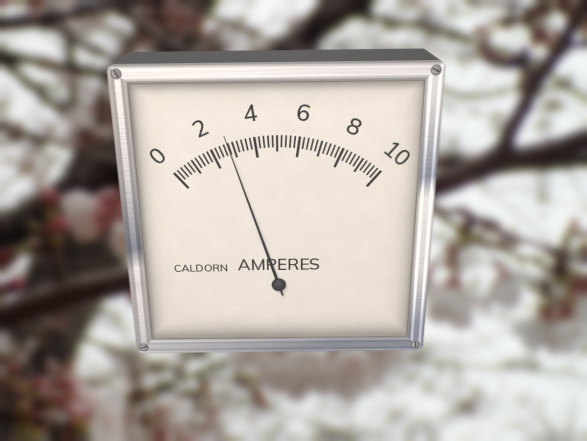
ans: 2.8,A
